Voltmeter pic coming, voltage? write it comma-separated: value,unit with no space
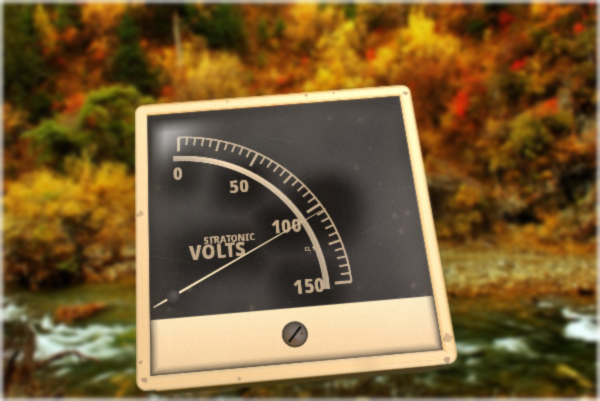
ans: 105,V
